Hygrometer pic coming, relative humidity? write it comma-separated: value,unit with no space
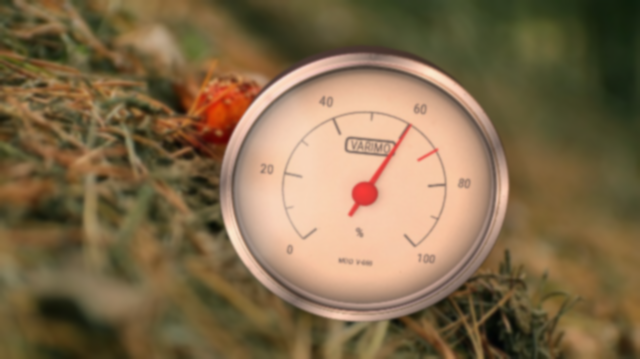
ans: 60,%
